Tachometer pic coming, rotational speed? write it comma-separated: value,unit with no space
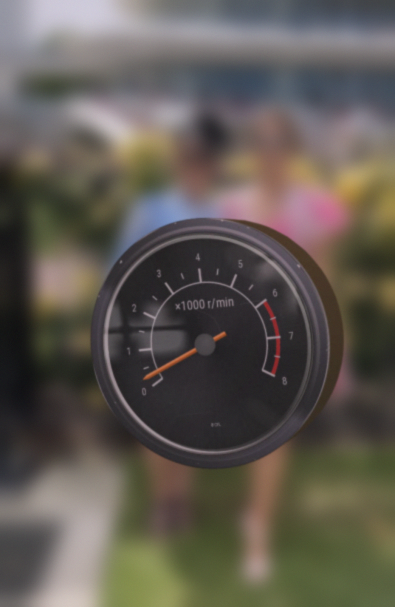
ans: 250,rpm
